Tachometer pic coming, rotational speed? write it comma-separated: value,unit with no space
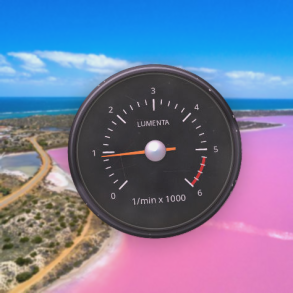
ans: 900,rpm
